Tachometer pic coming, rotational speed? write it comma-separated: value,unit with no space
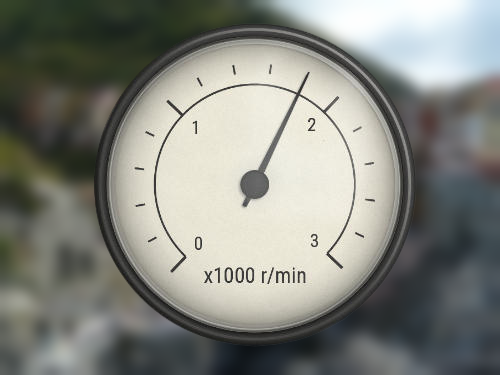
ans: 1800,rpm
